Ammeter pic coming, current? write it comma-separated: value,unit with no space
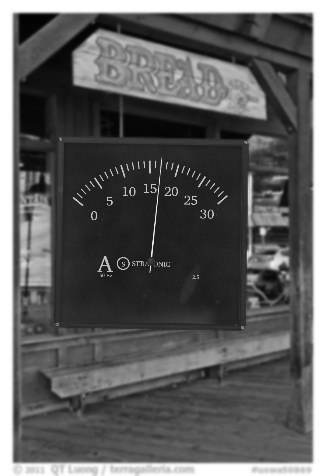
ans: 17,A
